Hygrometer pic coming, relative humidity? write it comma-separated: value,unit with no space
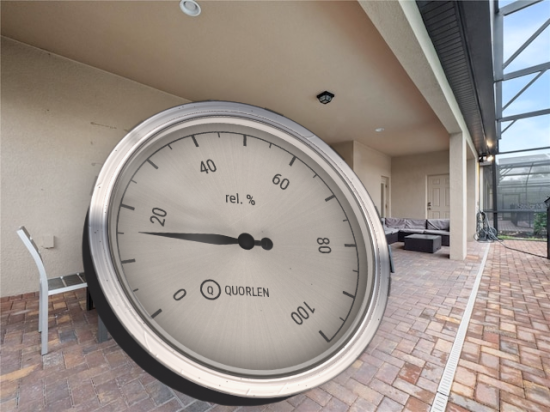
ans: 15,%
